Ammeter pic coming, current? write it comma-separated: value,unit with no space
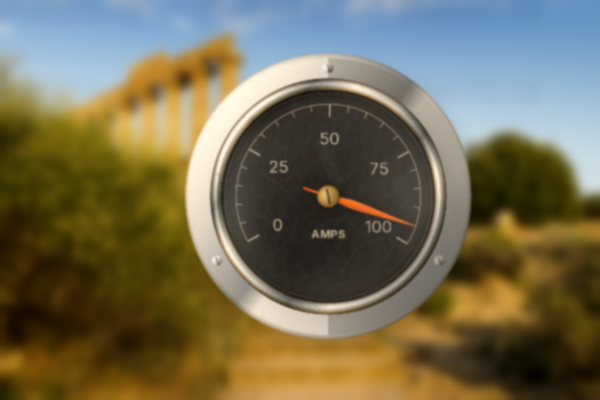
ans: 95,A
